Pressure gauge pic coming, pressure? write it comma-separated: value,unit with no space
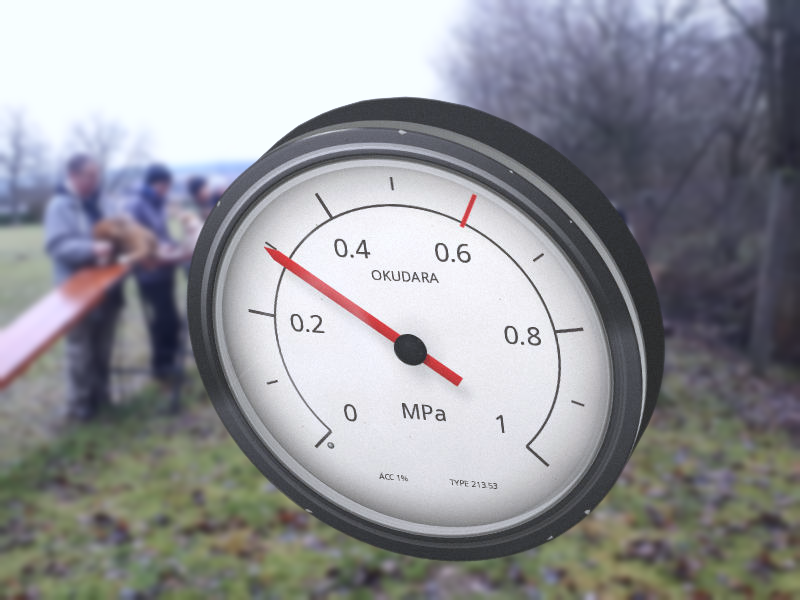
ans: 0.3,MPa
